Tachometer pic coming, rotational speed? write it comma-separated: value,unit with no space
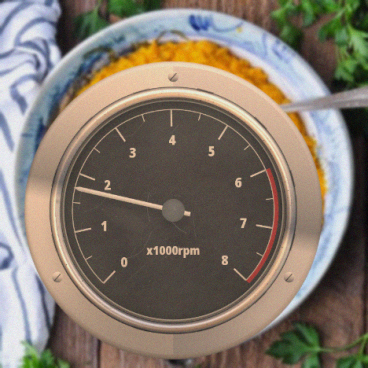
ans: 1750,rpm
